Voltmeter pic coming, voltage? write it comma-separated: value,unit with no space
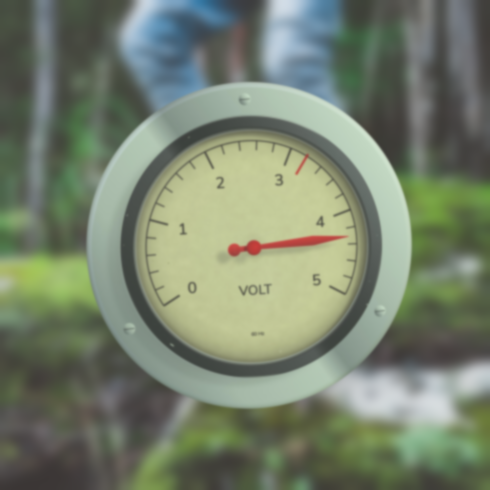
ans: 4.3,V
